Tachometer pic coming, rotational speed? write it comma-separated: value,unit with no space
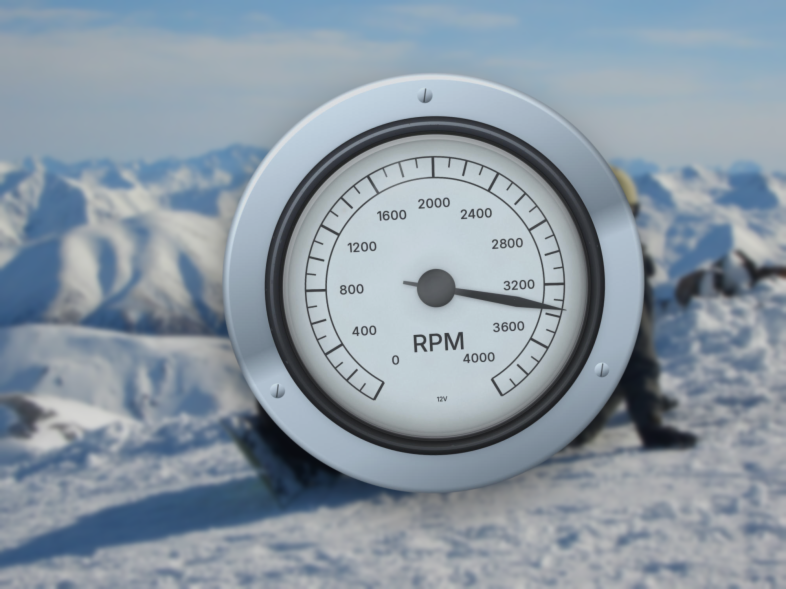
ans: 3350,rpm
